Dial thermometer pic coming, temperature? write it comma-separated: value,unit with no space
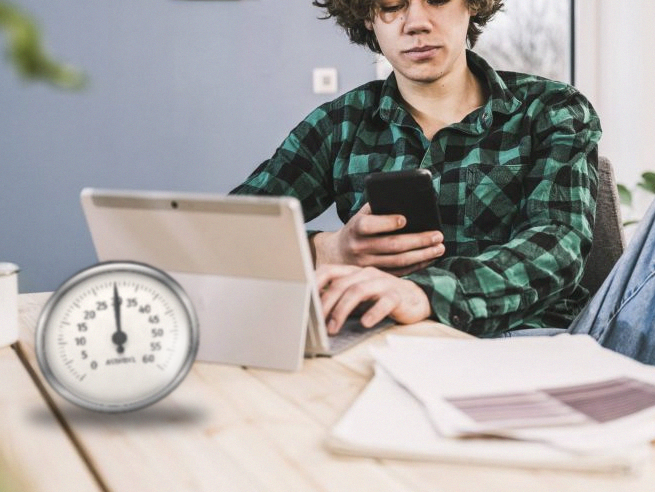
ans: 30,°C
